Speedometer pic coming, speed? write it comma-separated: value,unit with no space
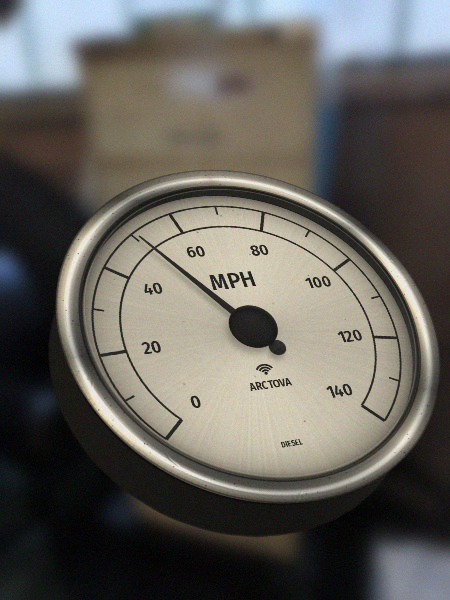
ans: 50,mph
